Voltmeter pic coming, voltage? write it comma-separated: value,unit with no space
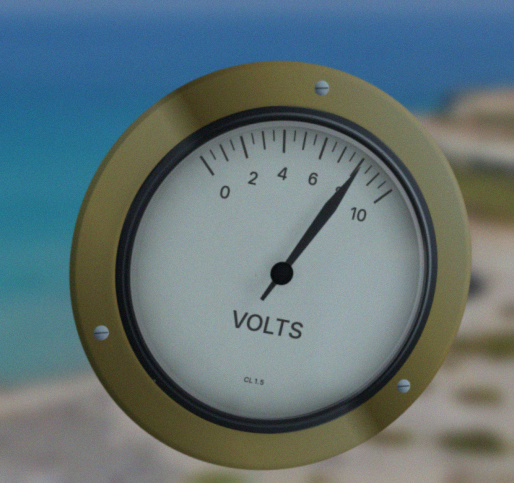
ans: 8,V
